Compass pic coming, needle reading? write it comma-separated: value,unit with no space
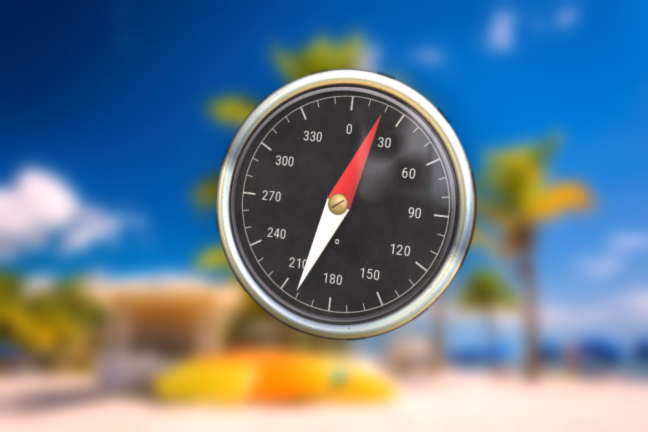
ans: 20,°
